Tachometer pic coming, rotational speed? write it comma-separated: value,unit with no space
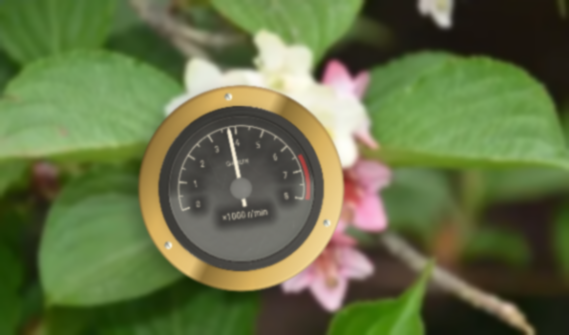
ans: 3750,rpm
